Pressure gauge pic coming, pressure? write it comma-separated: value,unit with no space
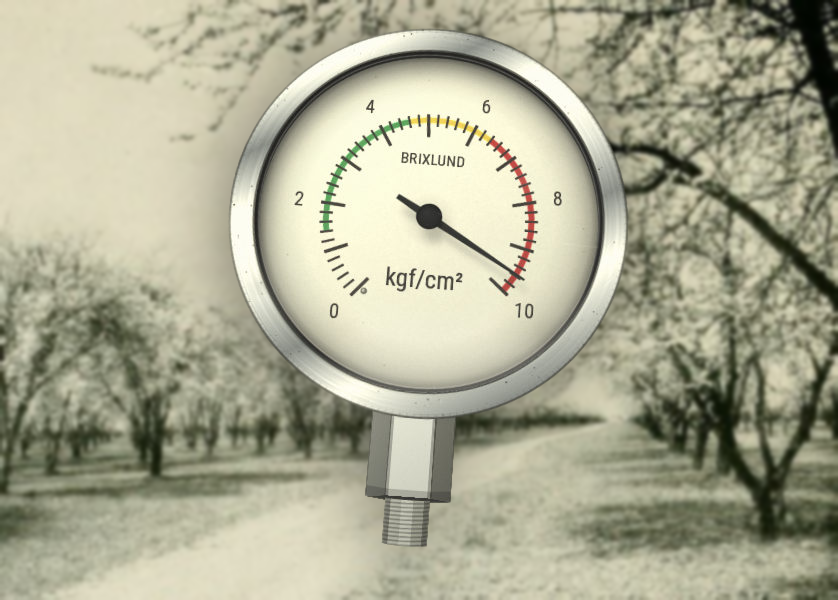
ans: 9.6,kg/cm²
